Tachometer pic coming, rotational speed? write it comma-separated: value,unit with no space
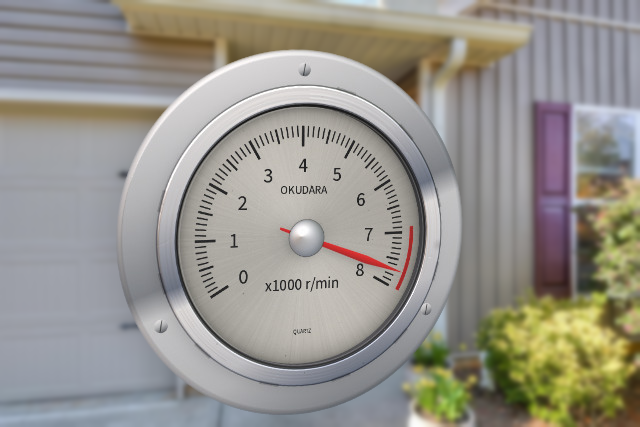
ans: 7700,rpm
